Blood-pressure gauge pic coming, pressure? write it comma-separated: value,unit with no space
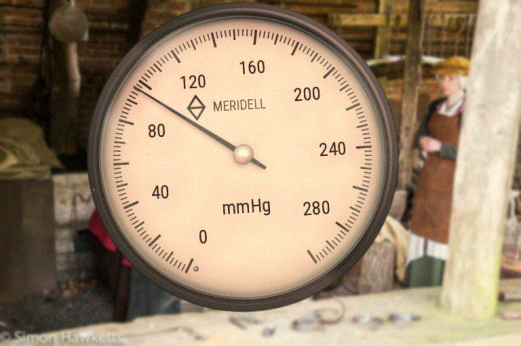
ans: 96,mmHg
